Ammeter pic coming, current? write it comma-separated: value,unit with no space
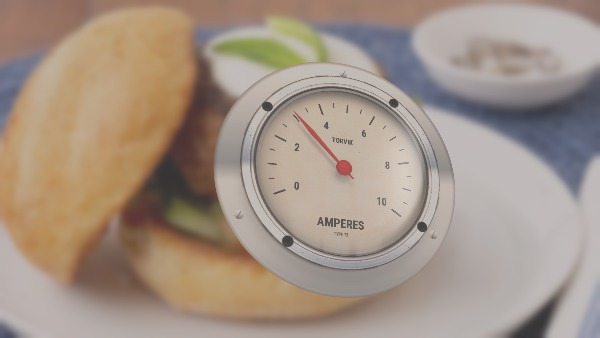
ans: 3,A
